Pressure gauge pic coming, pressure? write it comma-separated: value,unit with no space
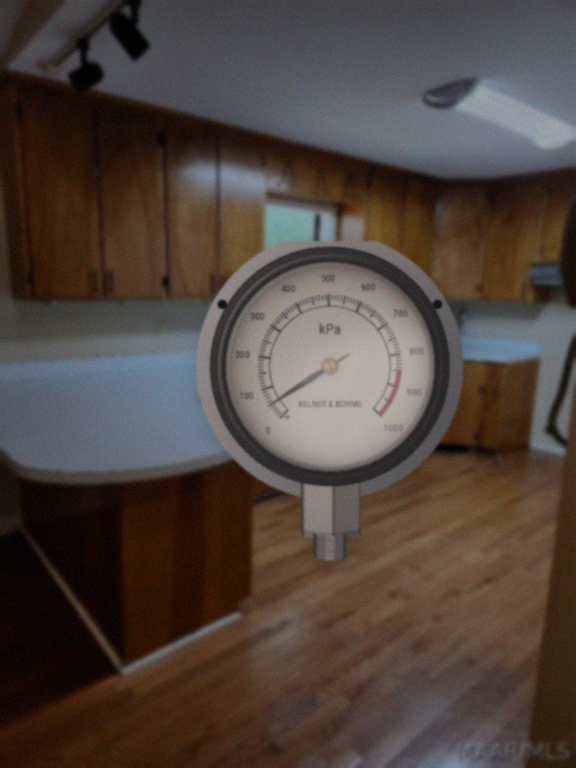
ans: 50,kPa
